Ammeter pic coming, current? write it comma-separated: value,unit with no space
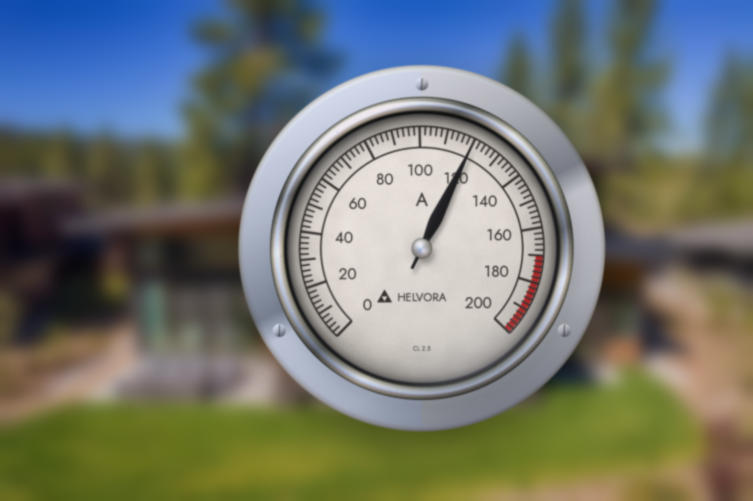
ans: 120,A
